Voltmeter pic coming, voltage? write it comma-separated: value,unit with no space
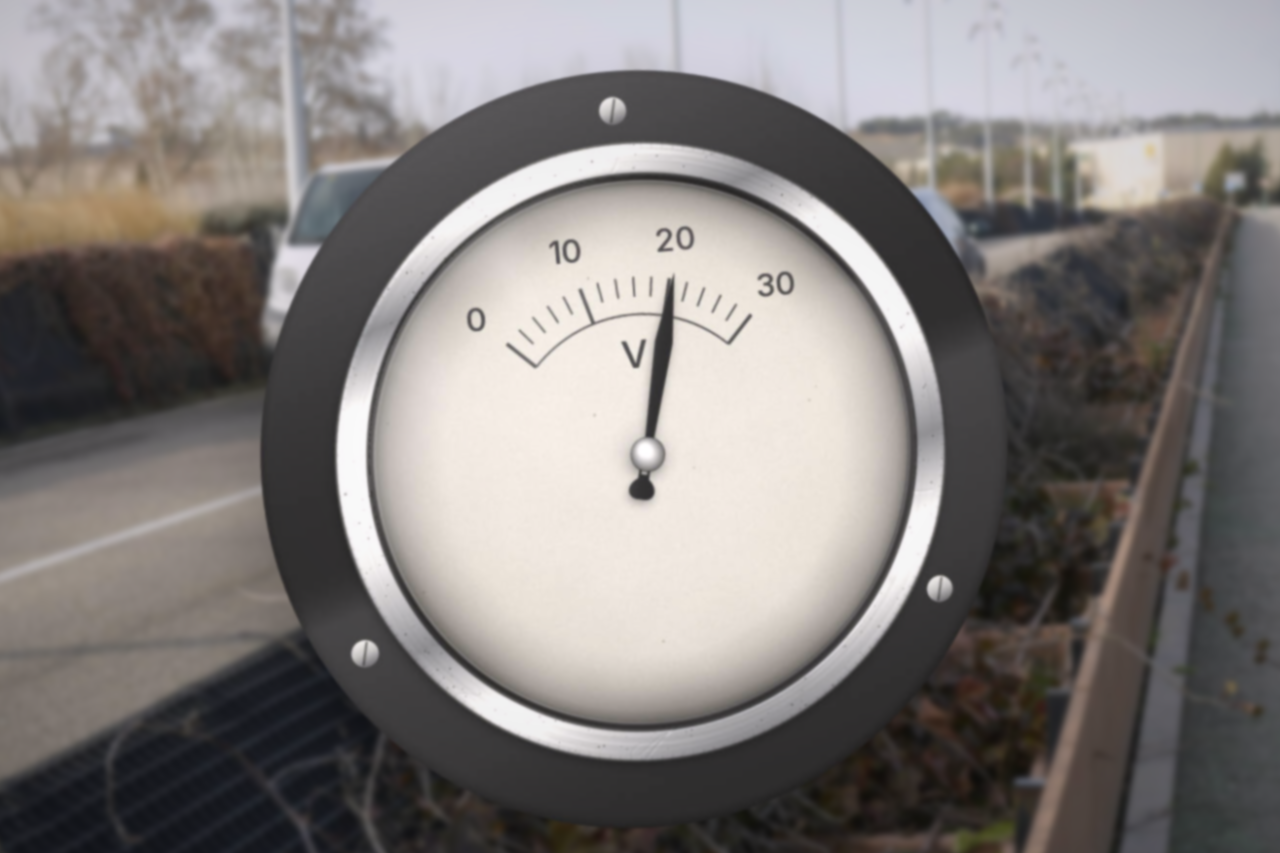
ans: 20,V
